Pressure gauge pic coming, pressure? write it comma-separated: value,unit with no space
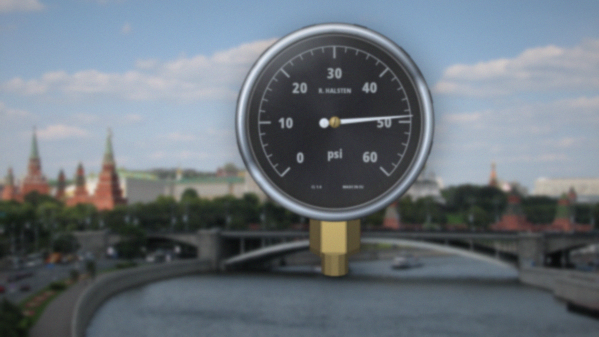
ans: 49,psi
